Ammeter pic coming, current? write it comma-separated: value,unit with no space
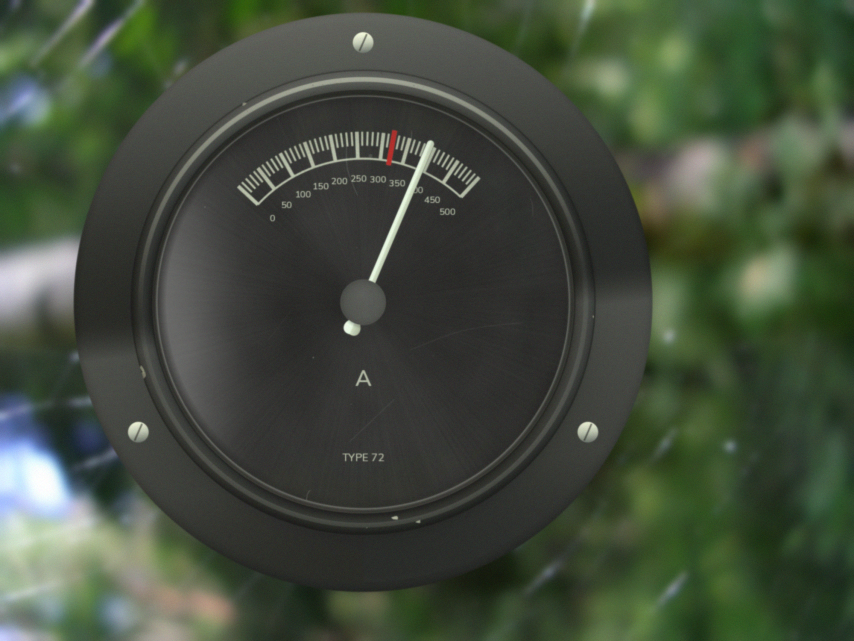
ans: 390,A
